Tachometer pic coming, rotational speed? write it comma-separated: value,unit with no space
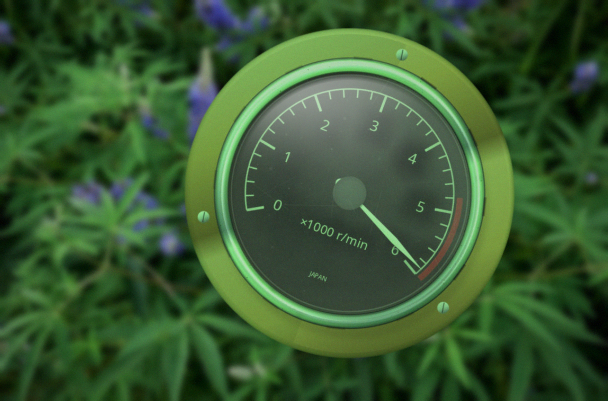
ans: 5900,rpm
